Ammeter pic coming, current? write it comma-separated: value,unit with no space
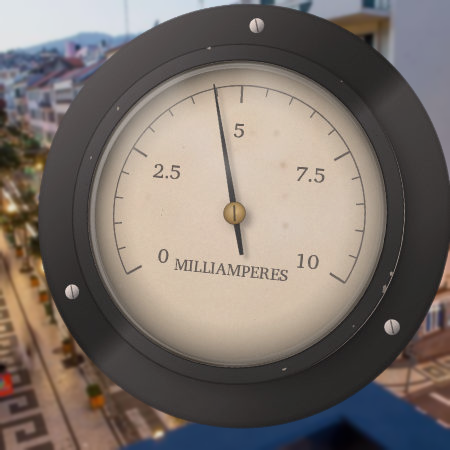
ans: 4.5,mA
